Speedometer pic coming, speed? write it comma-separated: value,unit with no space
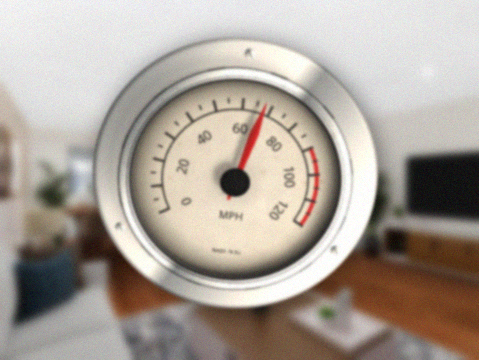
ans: 67.5,mph
